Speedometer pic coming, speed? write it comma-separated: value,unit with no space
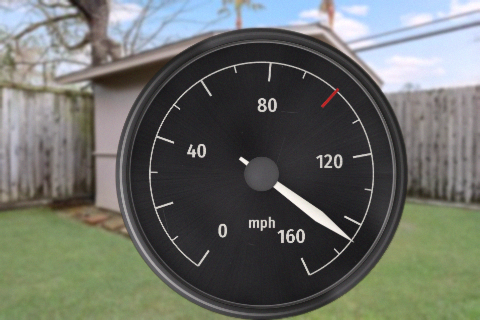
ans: 145,mph
